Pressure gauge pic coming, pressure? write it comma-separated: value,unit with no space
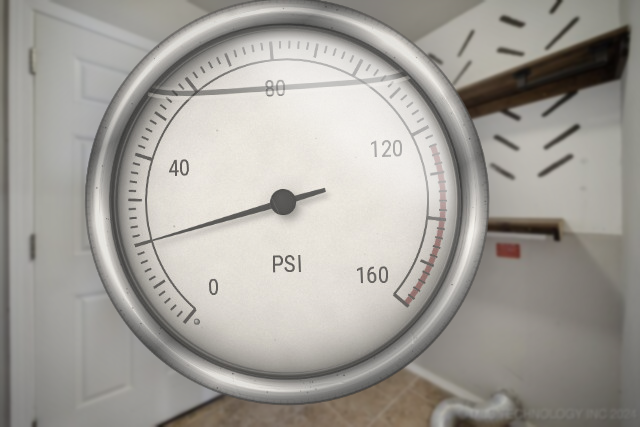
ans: 20,psi
